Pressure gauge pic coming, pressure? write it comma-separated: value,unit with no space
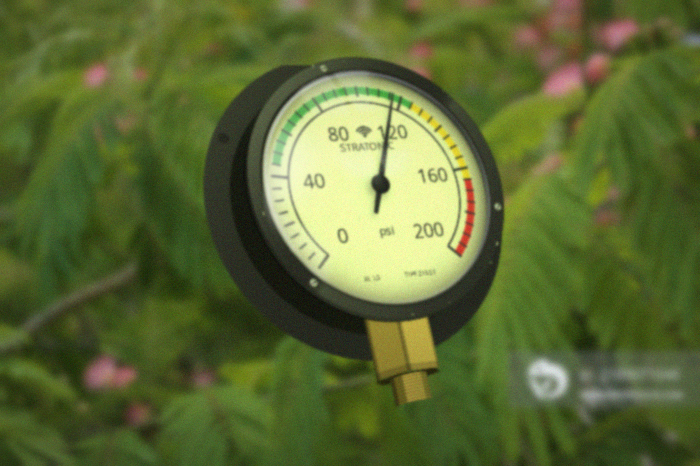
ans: 115,psi
